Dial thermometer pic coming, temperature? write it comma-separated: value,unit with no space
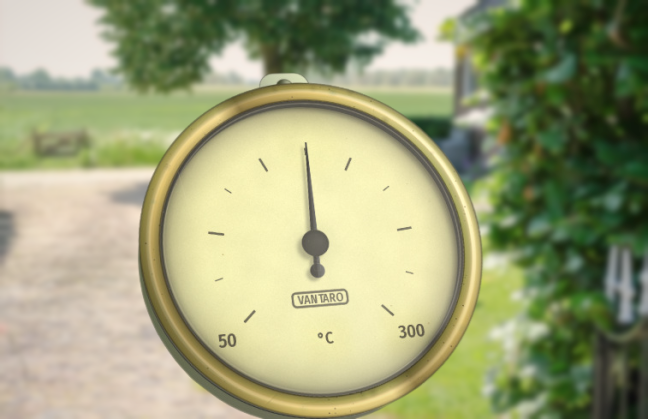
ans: 175,°C
